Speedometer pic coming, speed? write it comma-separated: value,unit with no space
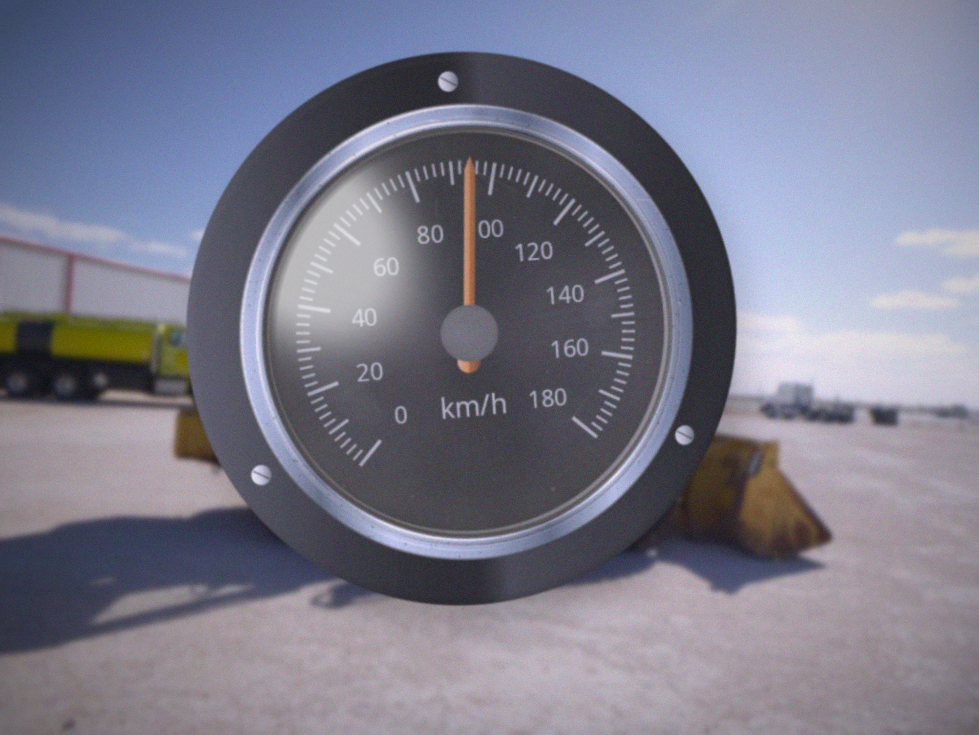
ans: 94,km/h
